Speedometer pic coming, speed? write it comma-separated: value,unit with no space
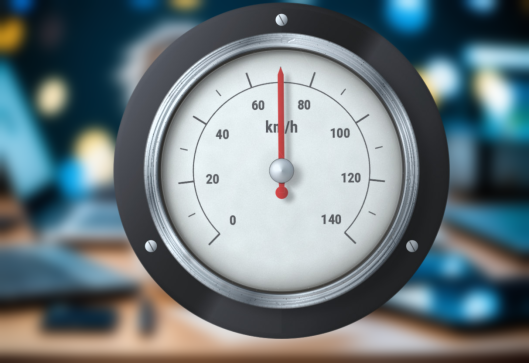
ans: 70,km/h
